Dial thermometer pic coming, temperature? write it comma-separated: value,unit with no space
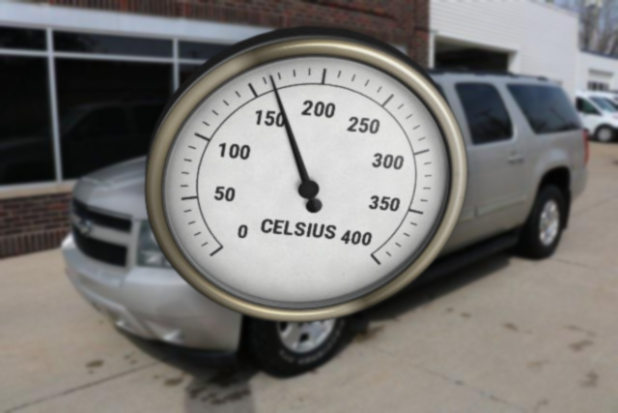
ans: 165,°C
